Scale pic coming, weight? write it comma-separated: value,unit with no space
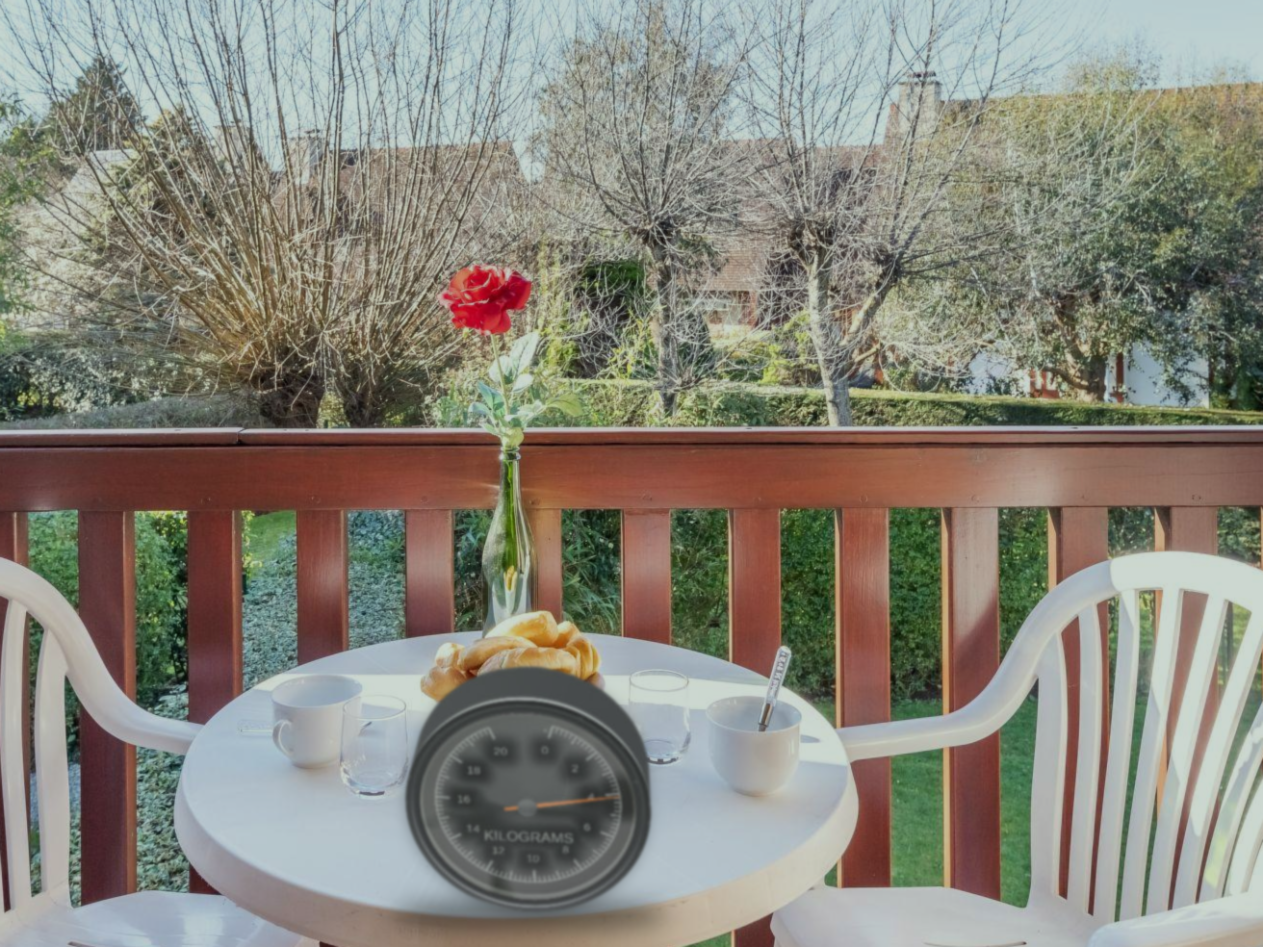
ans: 4,kg
